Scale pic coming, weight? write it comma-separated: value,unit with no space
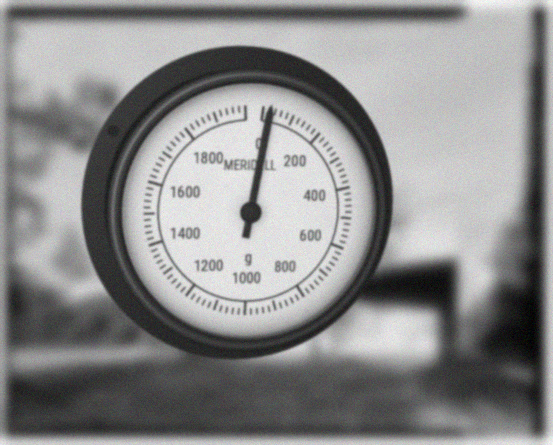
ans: 20,g
